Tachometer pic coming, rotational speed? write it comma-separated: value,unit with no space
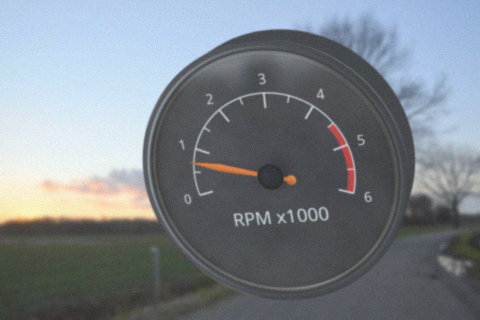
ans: 750,rpm
